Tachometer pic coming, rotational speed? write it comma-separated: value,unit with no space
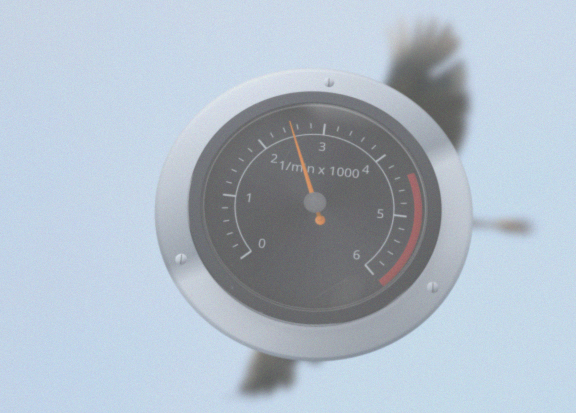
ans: 2500,rpm
